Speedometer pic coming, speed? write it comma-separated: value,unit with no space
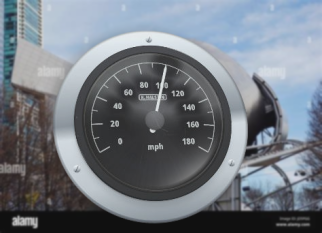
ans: 100,mph
